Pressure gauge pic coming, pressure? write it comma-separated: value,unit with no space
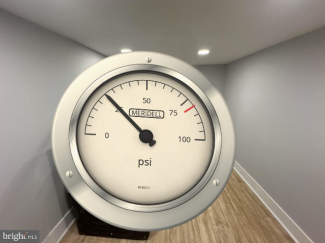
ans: 25,psi
